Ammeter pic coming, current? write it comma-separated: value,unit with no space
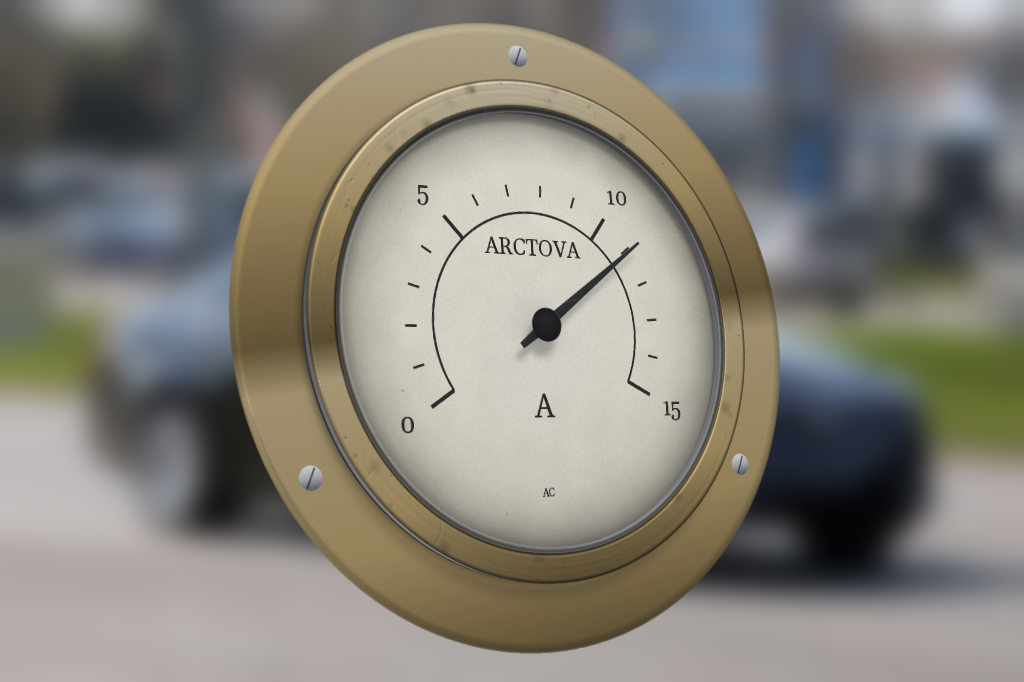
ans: 11,A
